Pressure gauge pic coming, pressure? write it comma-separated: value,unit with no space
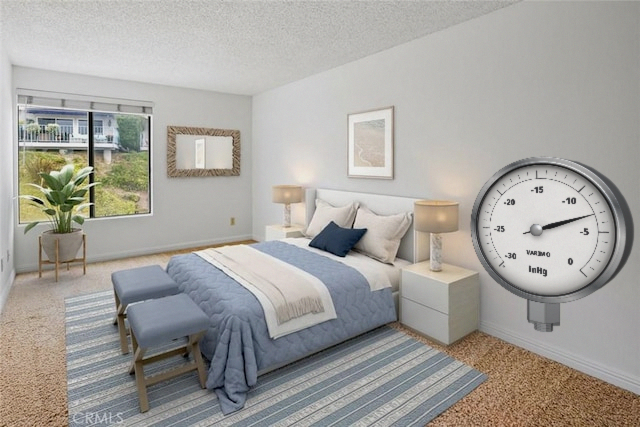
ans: -7,inHg
